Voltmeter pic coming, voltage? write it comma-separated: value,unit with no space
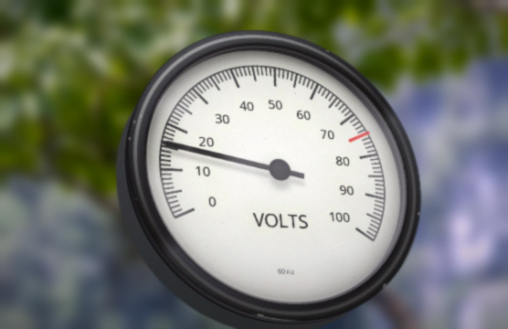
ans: 15,V
